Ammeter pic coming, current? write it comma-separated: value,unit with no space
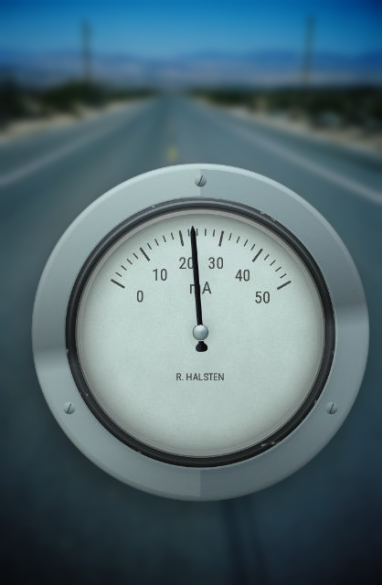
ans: 23,mA
